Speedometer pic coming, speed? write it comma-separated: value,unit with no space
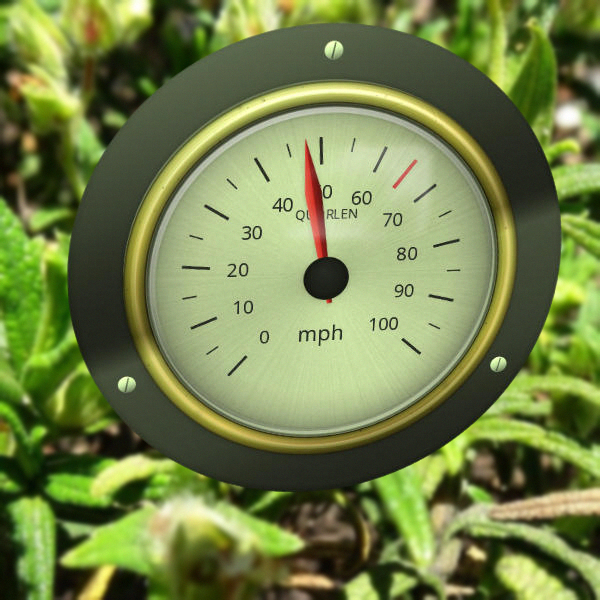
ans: 47.5,mph
